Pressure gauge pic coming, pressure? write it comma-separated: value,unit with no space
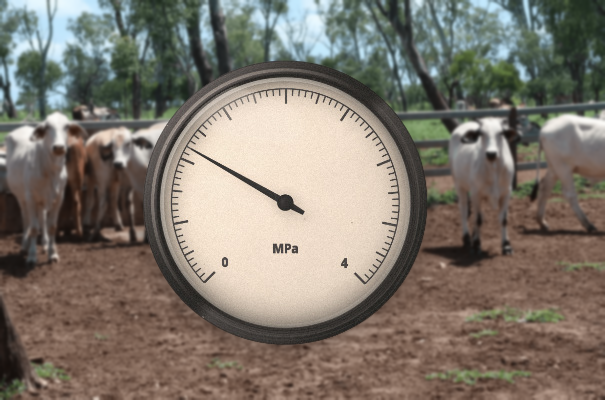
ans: 1.1,MPa
